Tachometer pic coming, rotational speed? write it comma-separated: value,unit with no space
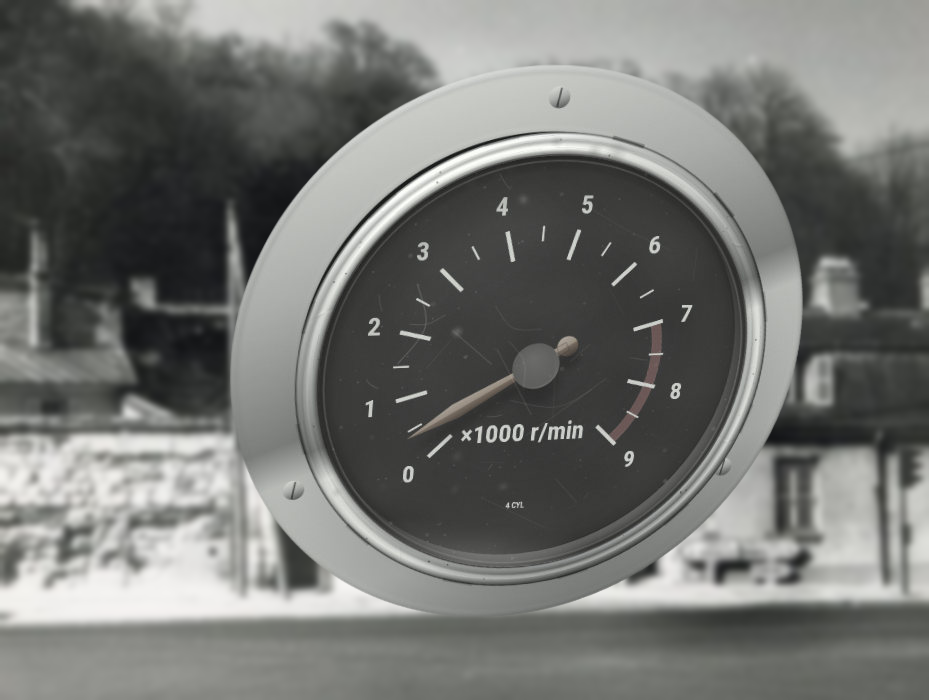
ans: 500,rpm
